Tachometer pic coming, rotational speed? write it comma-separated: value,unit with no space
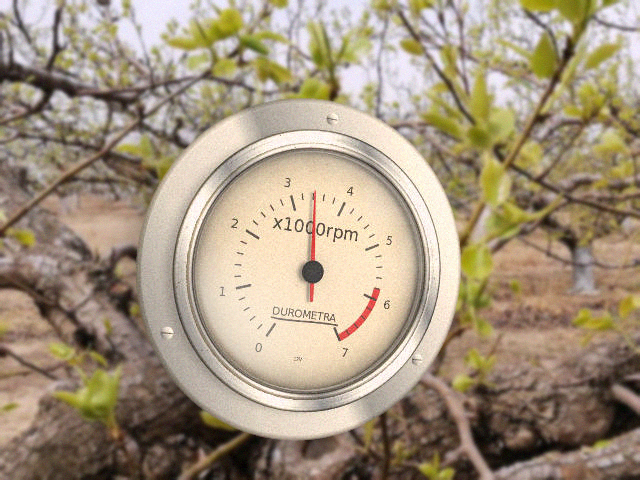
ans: 3400,rpm
